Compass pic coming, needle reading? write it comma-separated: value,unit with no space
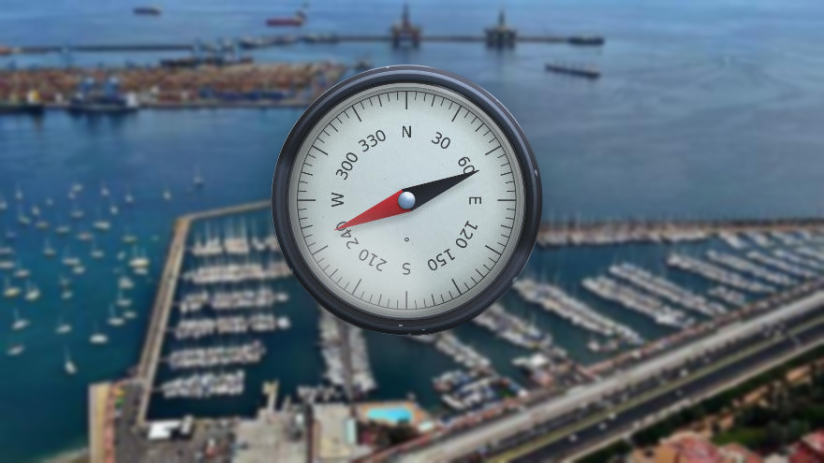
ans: 247.5,°
